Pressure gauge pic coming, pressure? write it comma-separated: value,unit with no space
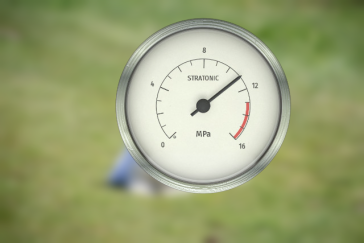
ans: 11,MPa
